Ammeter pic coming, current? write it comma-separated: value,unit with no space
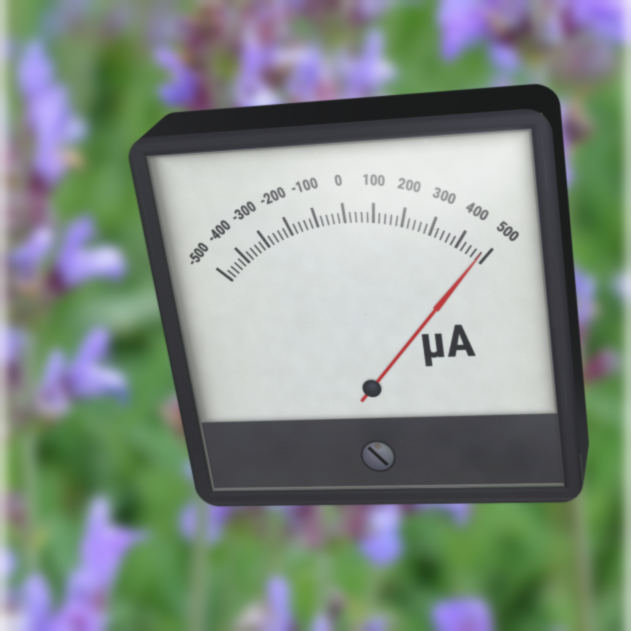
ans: 480,µA
